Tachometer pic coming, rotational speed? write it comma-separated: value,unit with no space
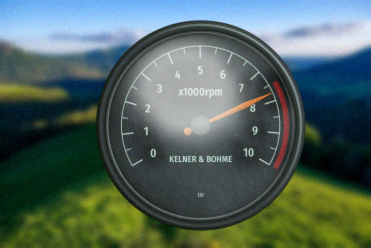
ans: 7750,rpm
